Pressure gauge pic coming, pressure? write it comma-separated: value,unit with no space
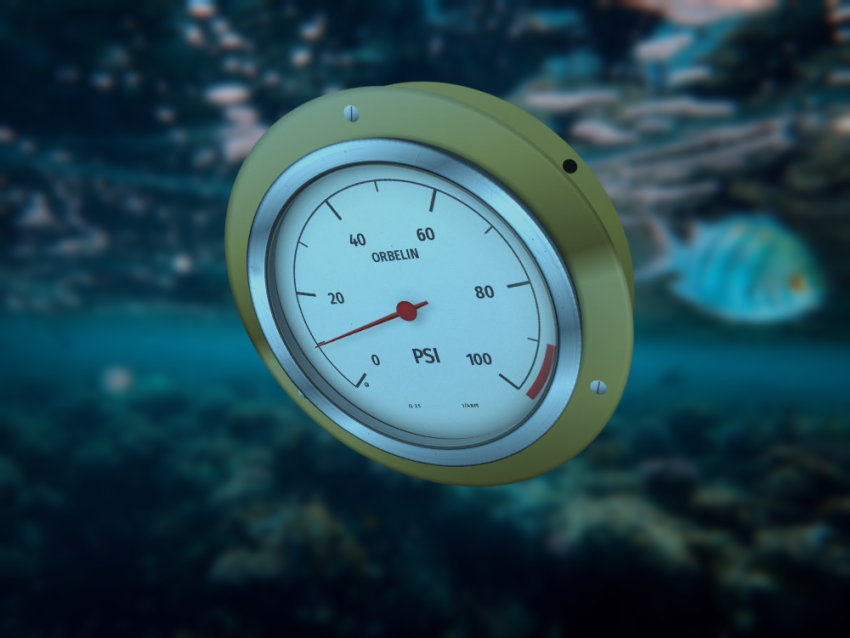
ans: 10,psi
